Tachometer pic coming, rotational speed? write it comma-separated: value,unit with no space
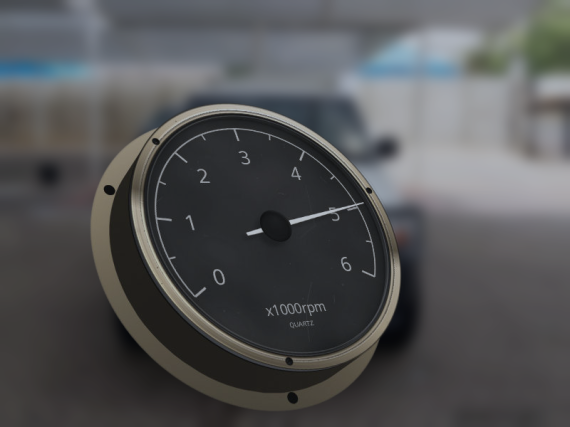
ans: 5000,rpm
